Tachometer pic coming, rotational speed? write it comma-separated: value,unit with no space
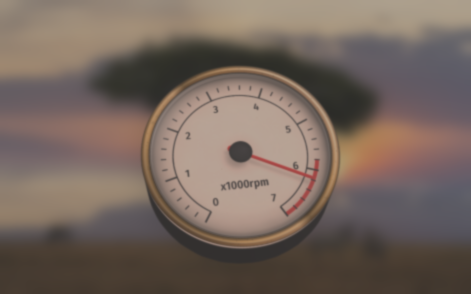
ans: 6200,rpm
